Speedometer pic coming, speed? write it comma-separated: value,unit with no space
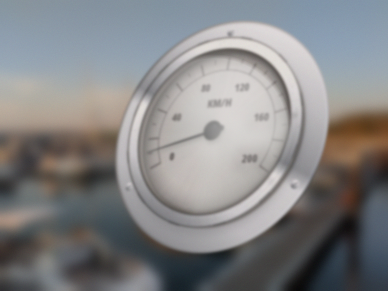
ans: 10,km/h
